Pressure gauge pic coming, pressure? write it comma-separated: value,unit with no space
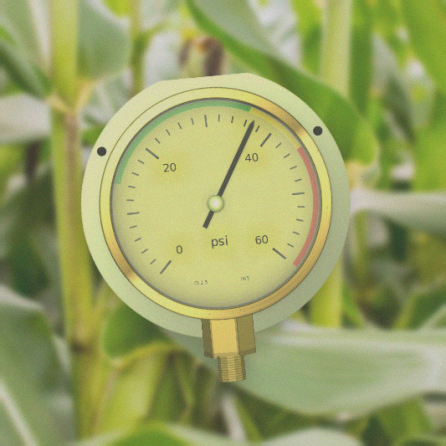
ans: 37,psi
